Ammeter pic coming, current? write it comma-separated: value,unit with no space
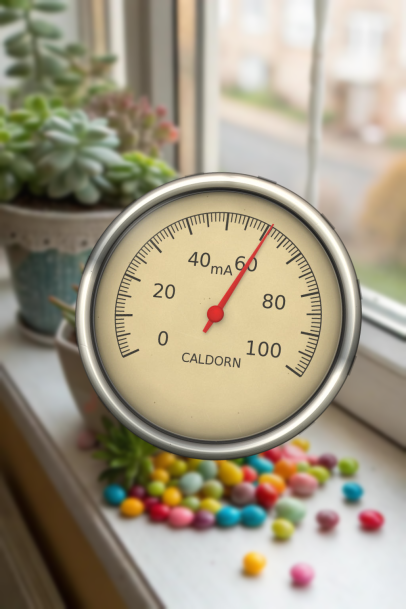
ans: 61,mA
